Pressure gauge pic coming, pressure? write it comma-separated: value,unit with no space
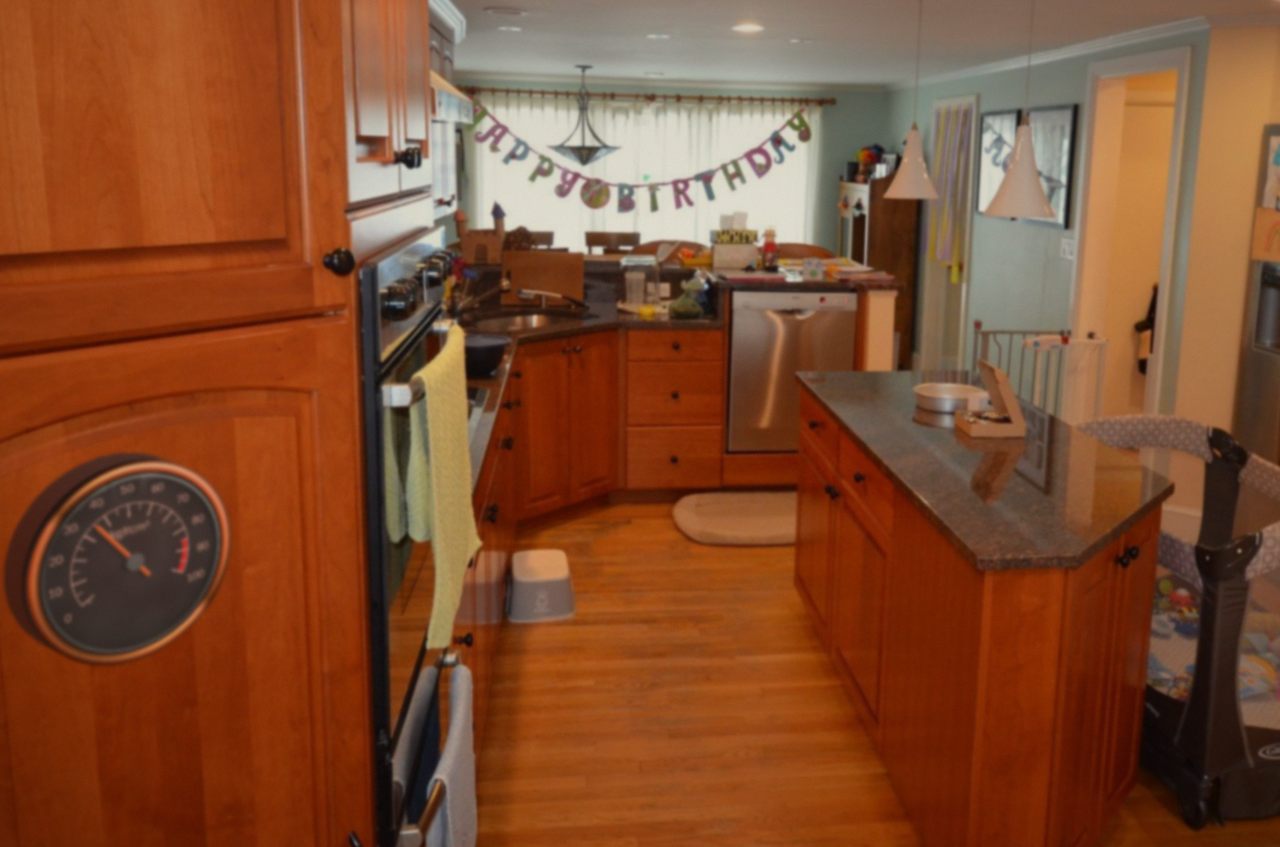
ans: 35,kg/cm²
